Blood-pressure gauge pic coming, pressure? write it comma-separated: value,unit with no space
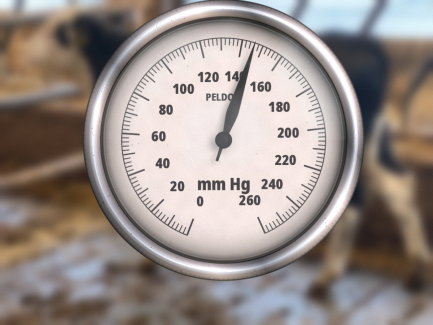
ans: 146,mmHg
